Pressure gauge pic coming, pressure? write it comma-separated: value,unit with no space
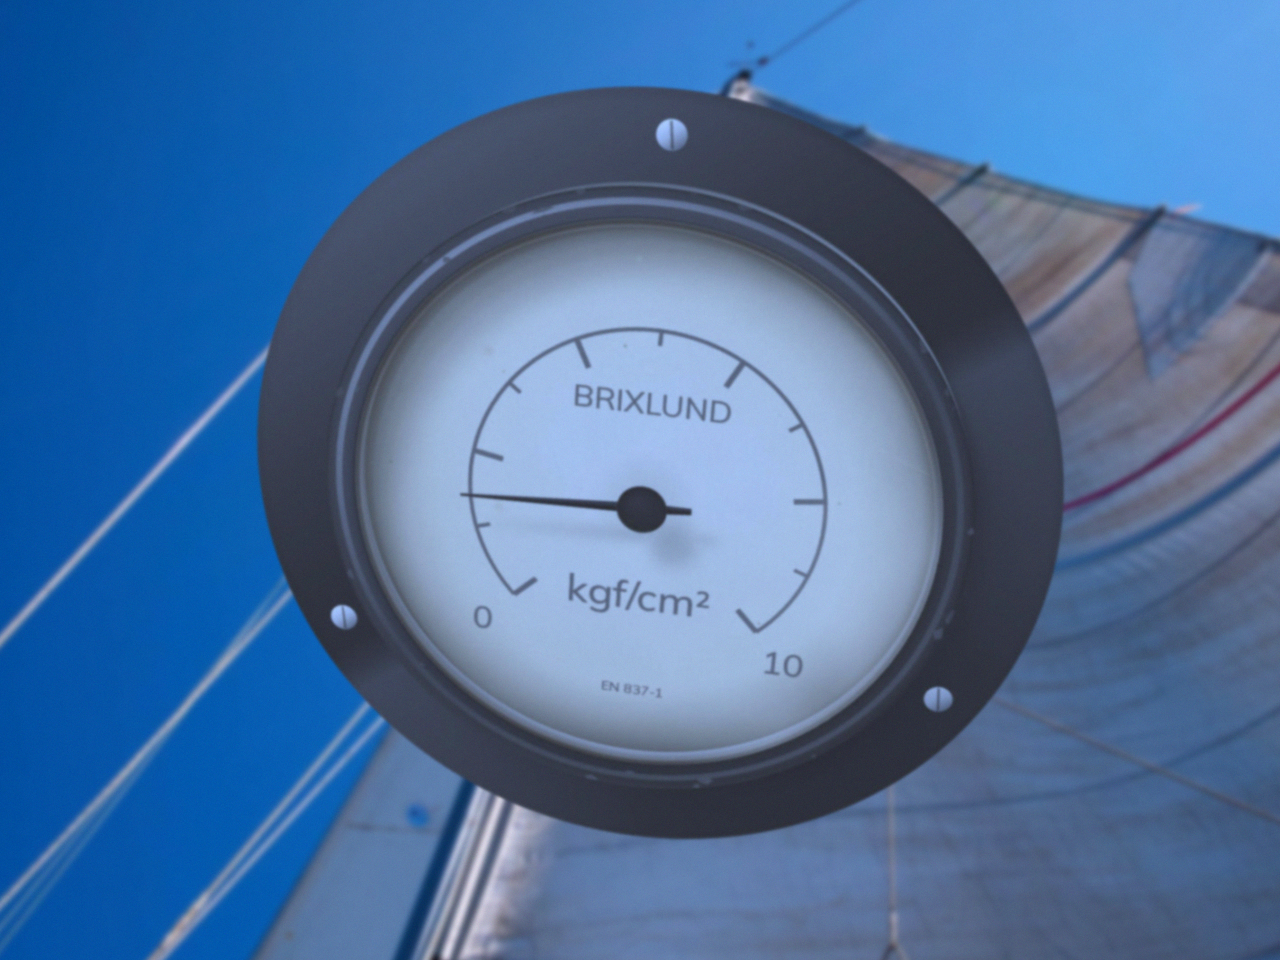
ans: 1.5,kg/cm²
